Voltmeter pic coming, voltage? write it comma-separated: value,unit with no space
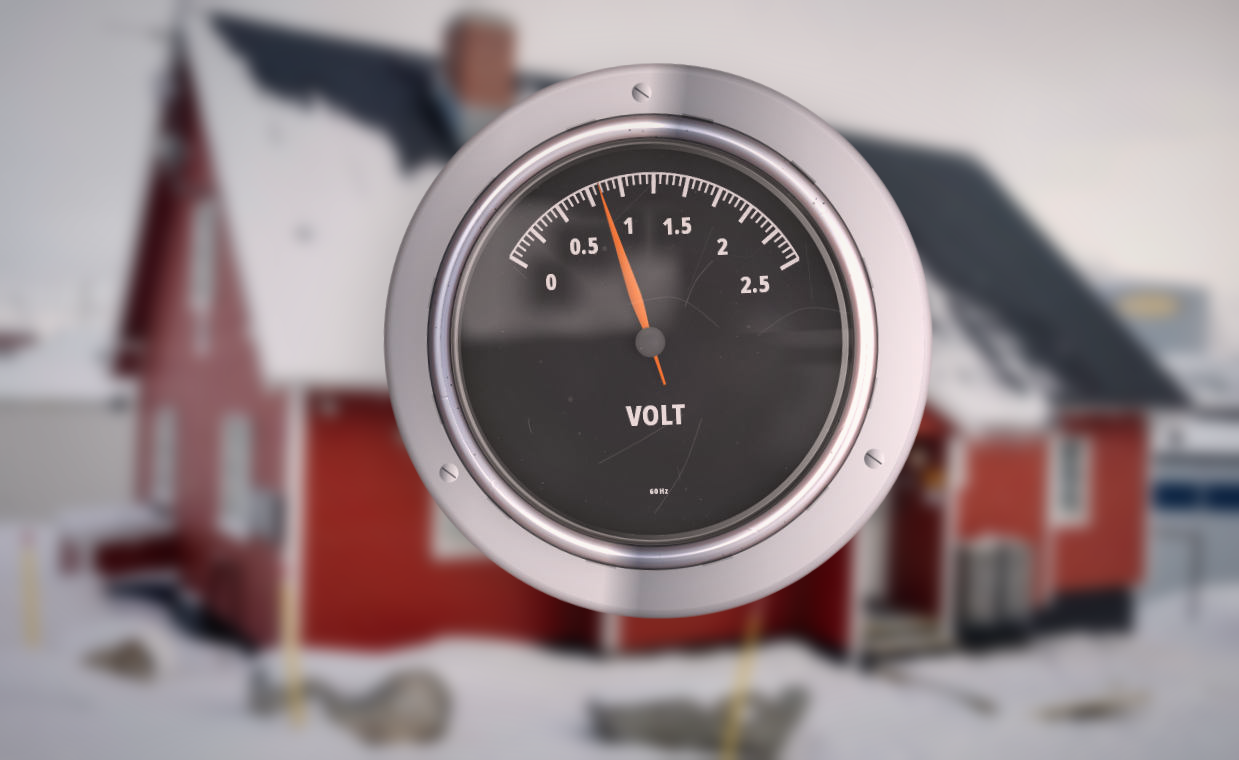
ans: 0.85,V
